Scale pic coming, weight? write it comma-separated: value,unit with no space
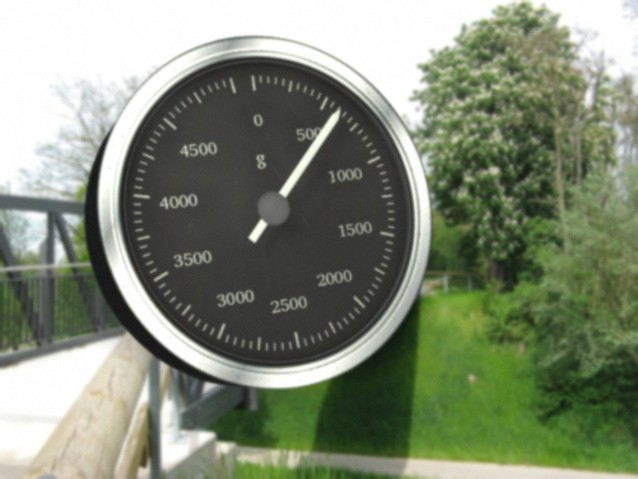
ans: 600,g
